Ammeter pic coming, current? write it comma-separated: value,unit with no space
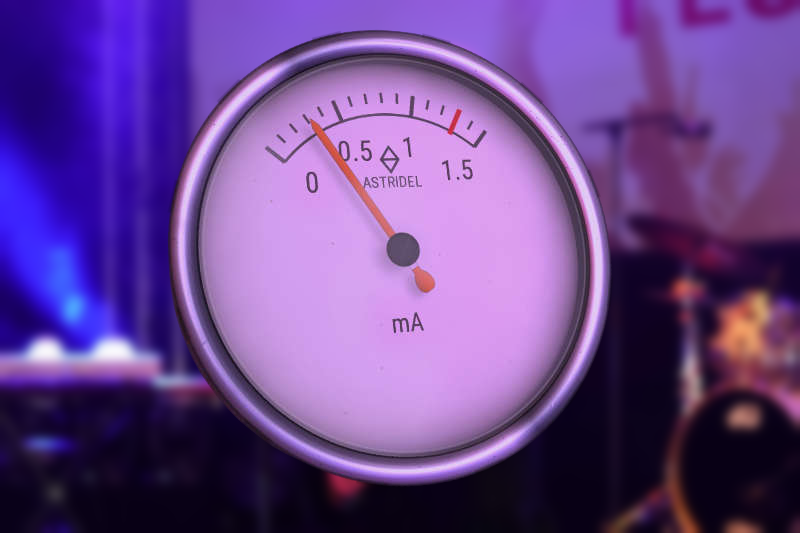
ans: 0.3,mA
